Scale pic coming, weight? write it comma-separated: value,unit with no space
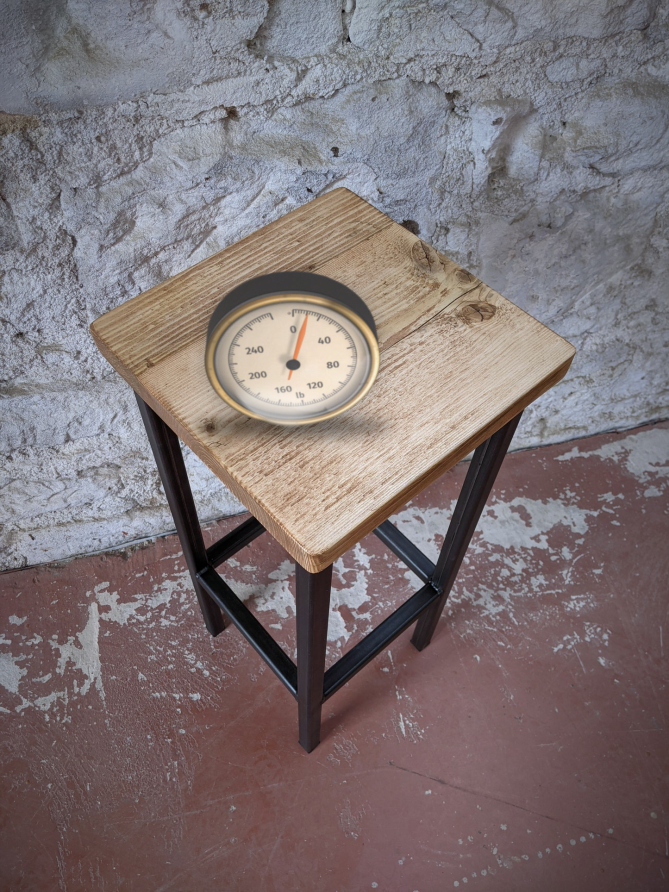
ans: 10,lb
